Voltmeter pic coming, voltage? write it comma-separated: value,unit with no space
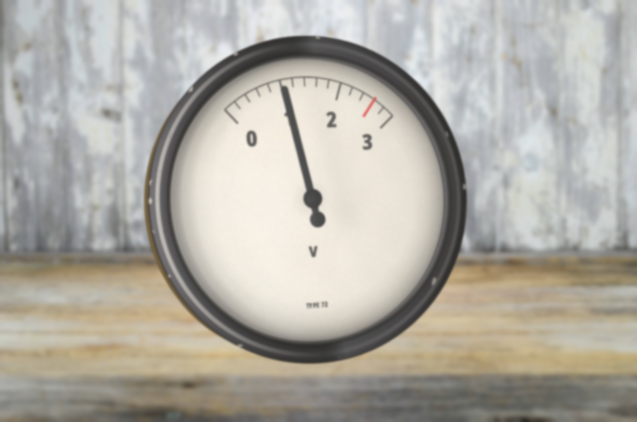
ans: 1,V
